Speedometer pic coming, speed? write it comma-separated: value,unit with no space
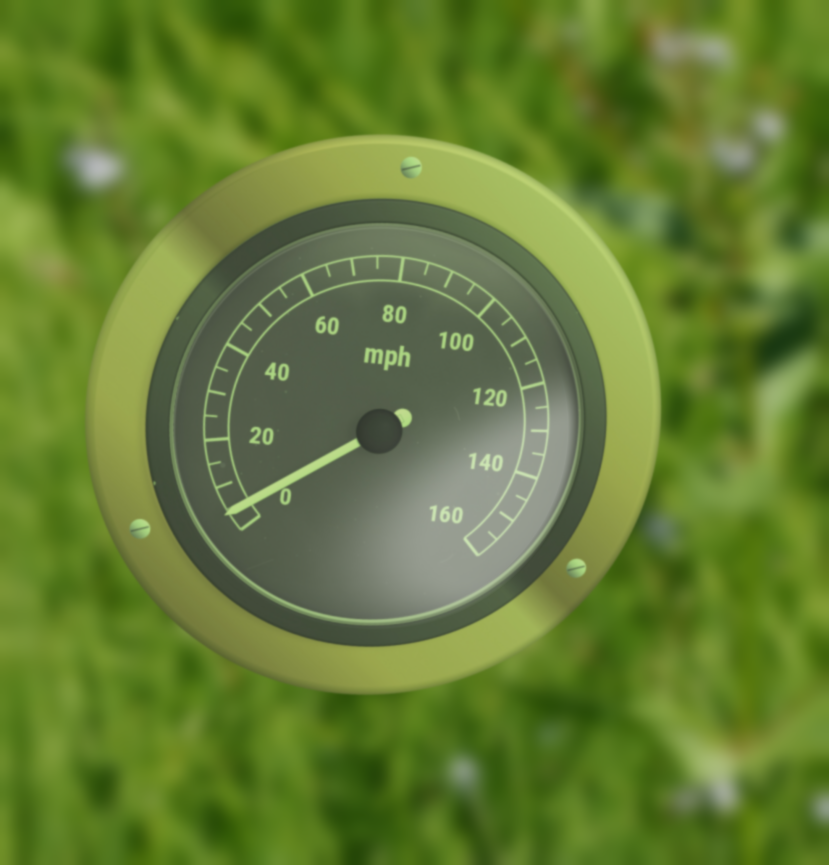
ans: 5,mph
